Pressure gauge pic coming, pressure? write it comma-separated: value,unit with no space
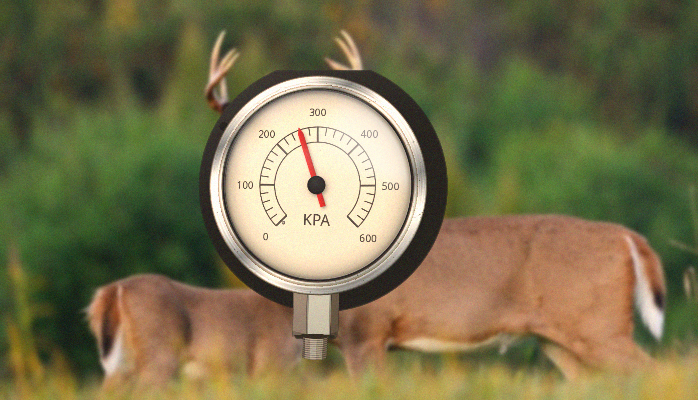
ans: 260,kPa
